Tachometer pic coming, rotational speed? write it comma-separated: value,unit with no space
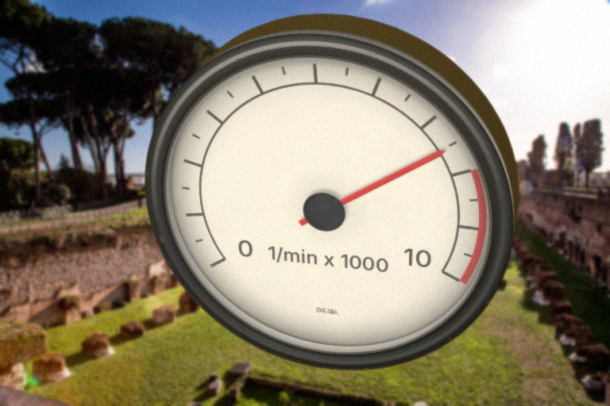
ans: 7500,rpm
